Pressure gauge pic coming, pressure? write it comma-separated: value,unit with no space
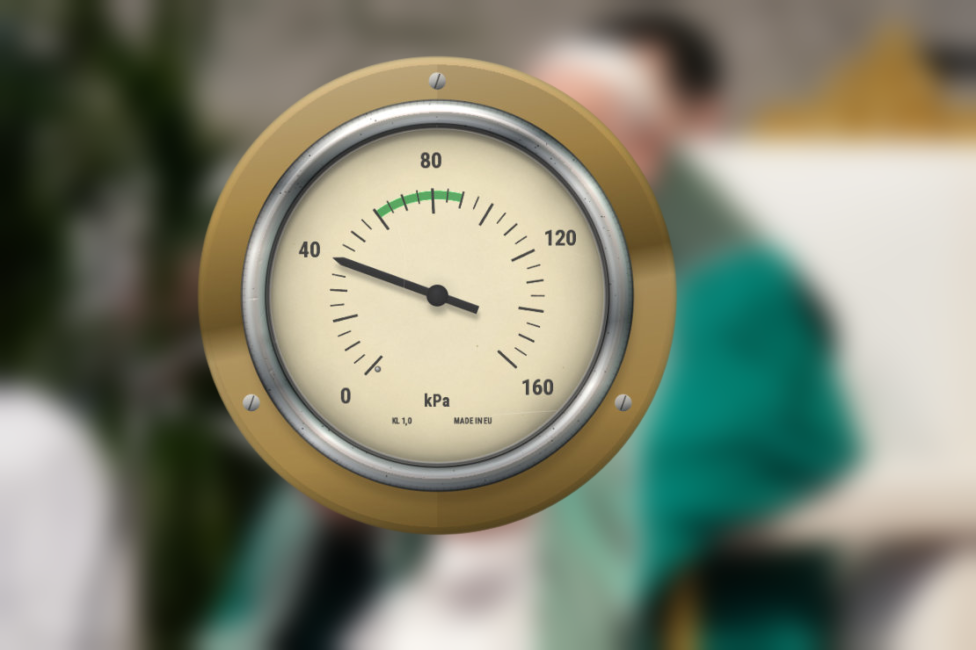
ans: 40,kPa
